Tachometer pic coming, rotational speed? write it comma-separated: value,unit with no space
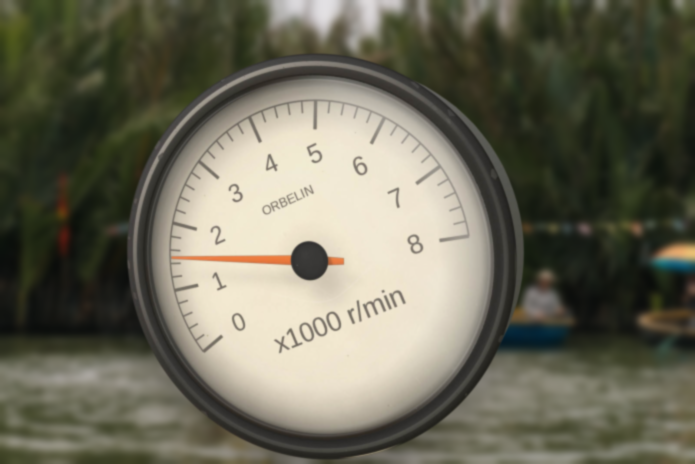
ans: 1500,rpm
